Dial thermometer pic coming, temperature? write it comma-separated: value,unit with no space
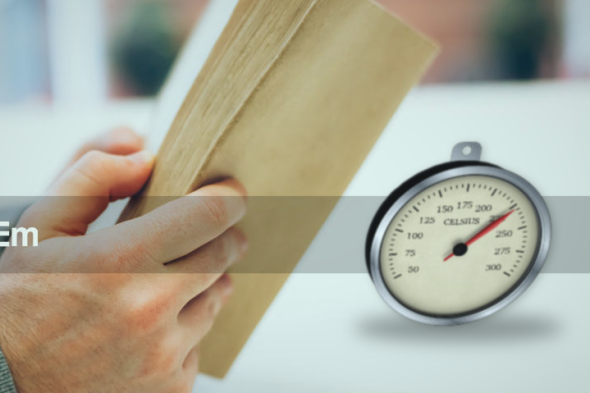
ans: 225,°C
